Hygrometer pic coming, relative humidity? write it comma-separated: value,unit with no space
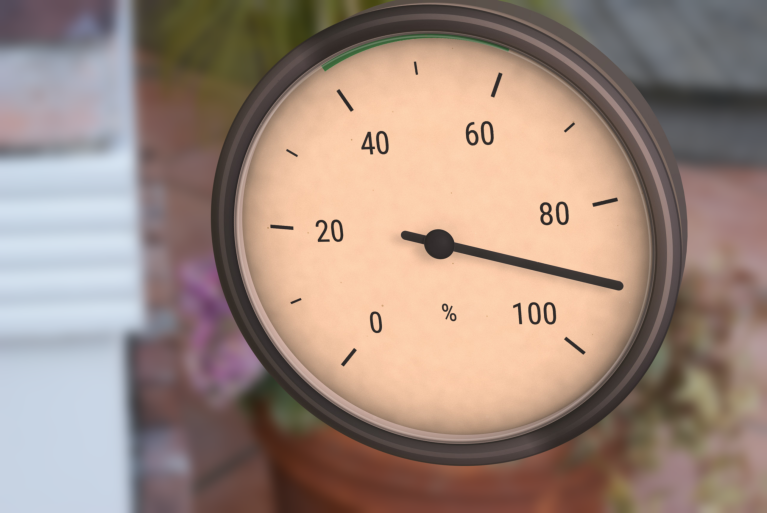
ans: 90,%
